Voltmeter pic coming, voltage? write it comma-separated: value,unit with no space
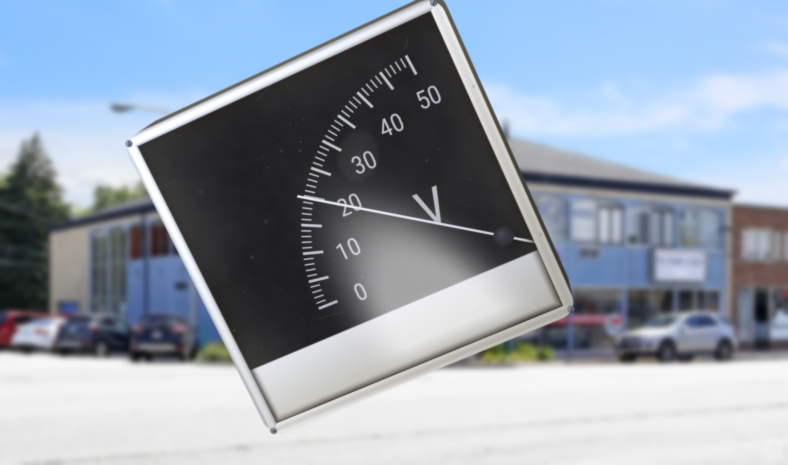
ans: 20,V
